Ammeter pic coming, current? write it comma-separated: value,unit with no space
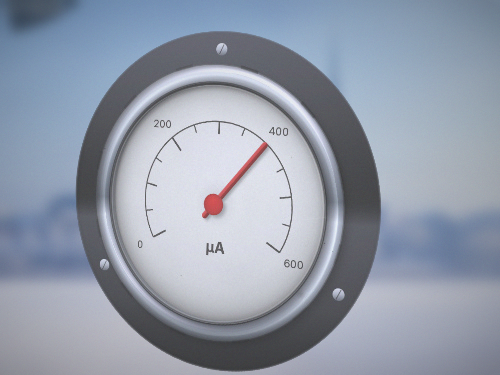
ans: 400,µA
